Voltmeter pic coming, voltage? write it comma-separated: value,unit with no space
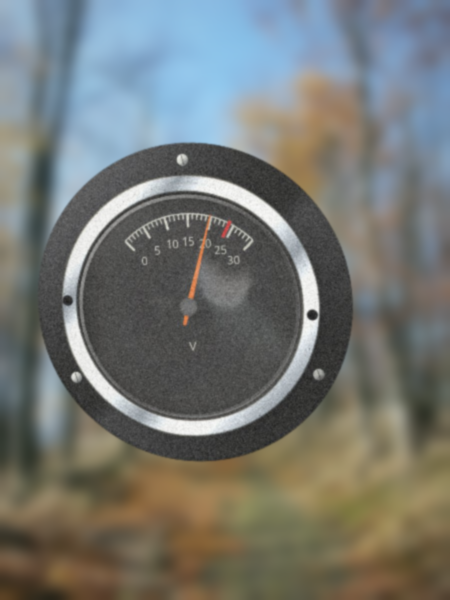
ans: 20,V
